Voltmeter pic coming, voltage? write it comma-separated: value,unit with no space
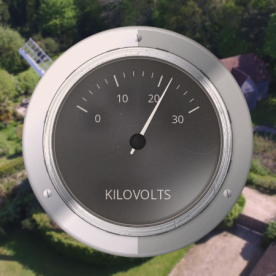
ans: 22,kV
